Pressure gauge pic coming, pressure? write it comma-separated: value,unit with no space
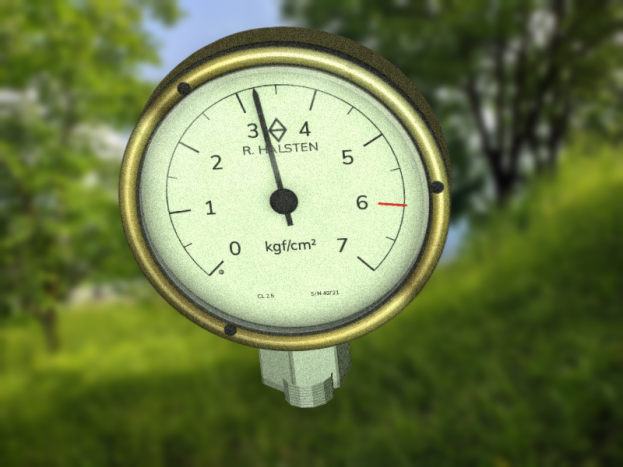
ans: 3.25,kg/cm²
